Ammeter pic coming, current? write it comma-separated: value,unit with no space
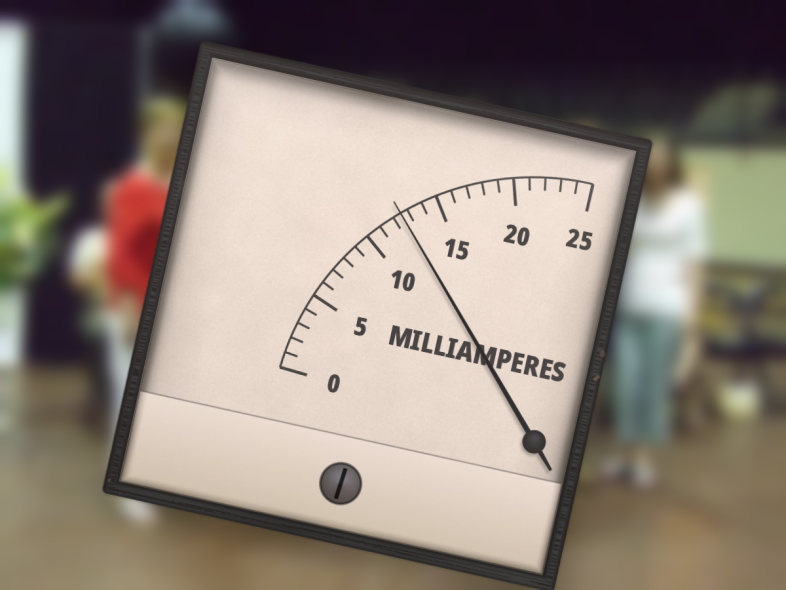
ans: 12.5,mA
